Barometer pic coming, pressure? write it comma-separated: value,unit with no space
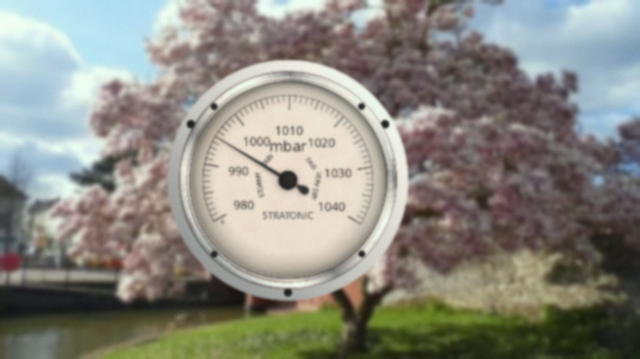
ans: 995,mbar
